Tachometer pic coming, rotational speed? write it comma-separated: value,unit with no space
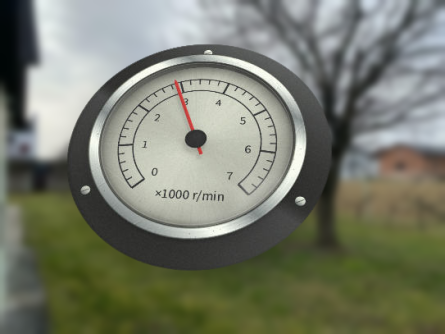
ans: 2900,rpm
